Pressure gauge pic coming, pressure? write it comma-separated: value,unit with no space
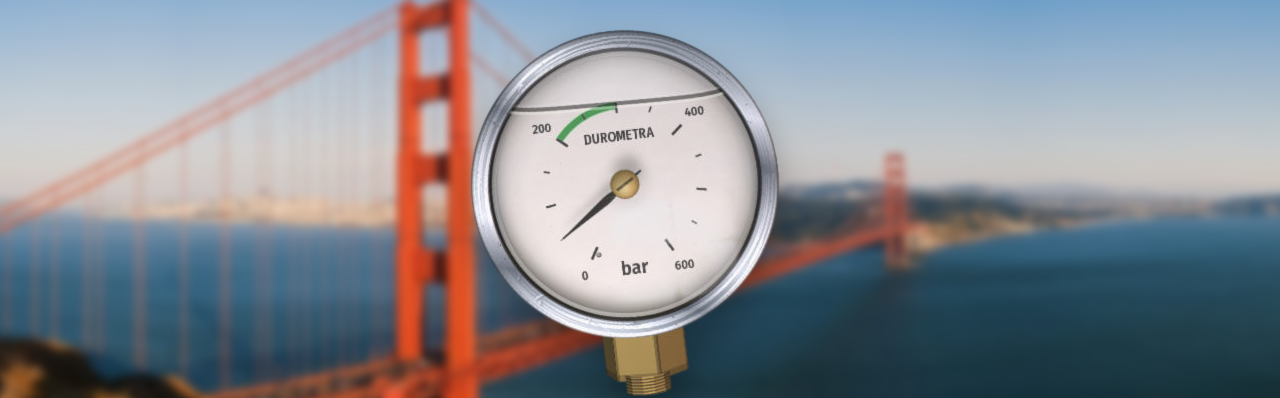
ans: 50,bar
